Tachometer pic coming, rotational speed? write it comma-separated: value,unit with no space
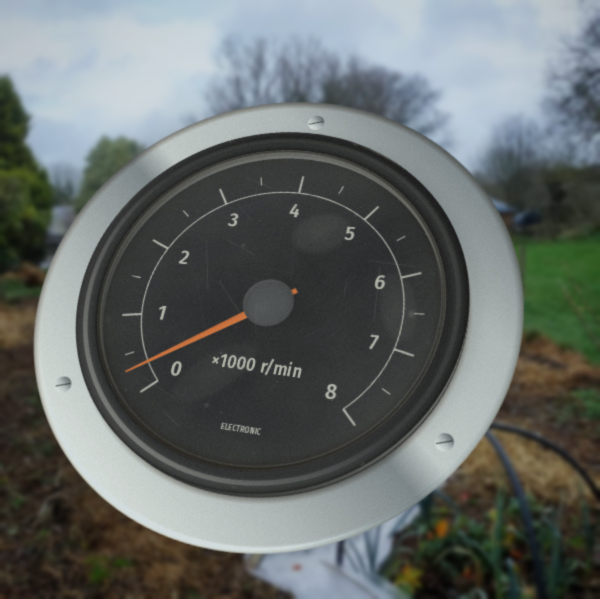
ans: 250,rpm
